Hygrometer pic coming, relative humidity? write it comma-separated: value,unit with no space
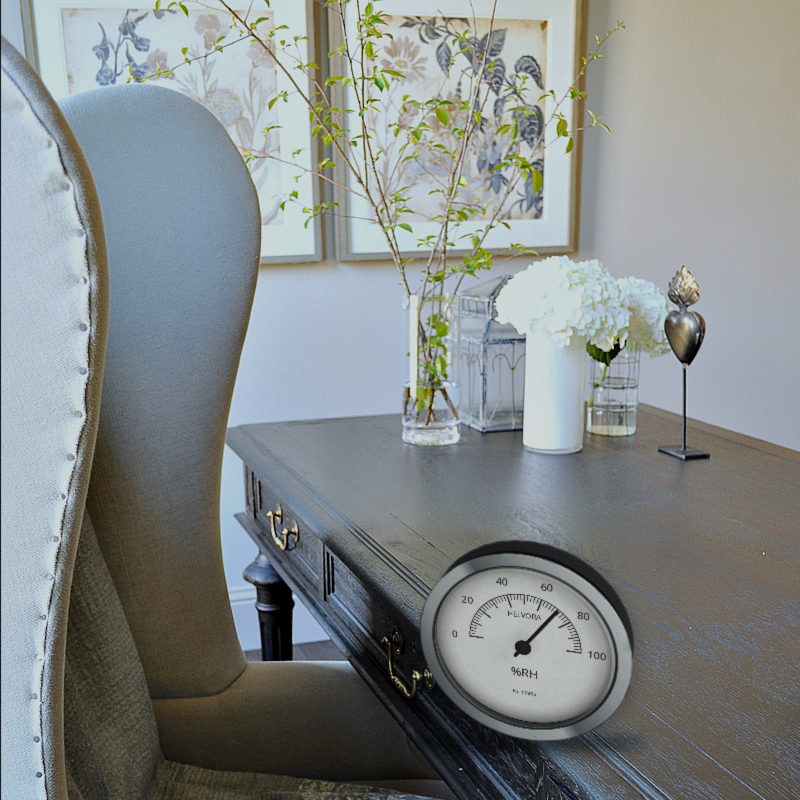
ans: 70,%
